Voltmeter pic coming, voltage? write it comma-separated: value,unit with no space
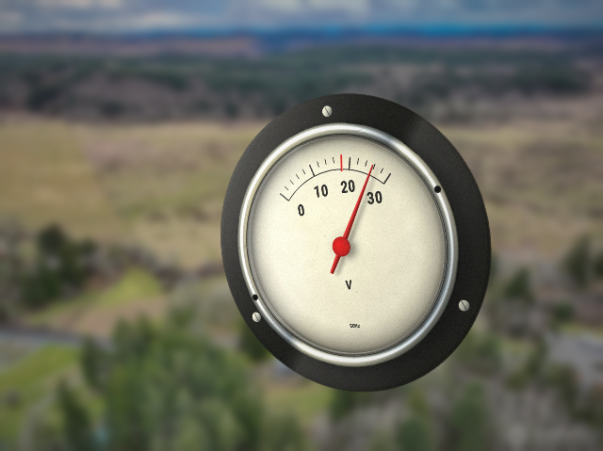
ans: 26,V
